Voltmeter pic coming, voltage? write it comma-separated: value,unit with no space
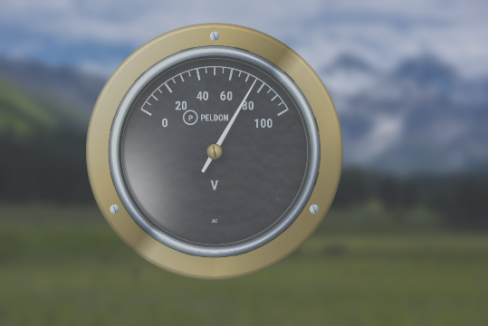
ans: 75,V
